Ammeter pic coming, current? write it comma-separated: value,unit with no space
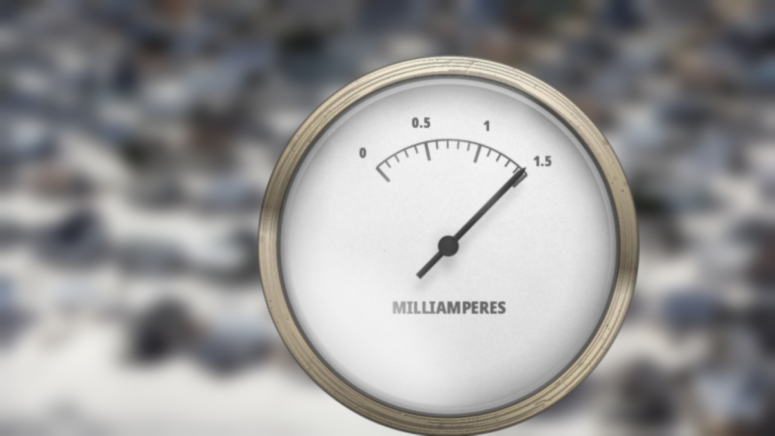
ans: 1.45,mA
